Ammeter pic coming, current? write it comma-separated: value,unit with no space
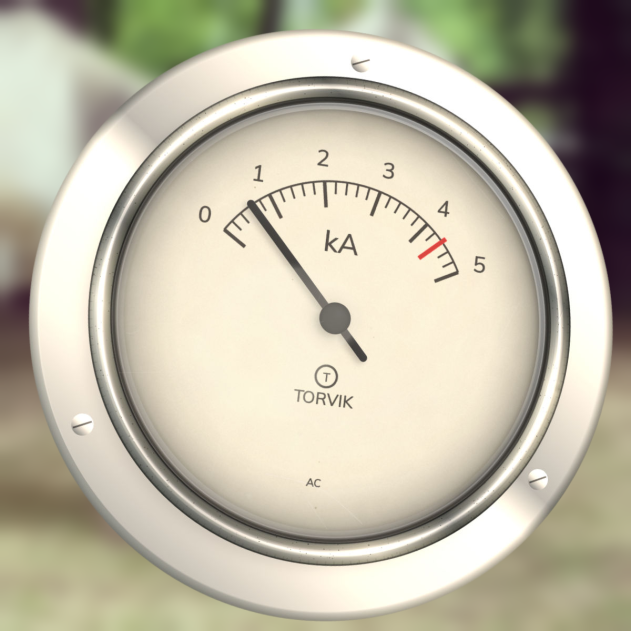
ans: 0.6,kA
